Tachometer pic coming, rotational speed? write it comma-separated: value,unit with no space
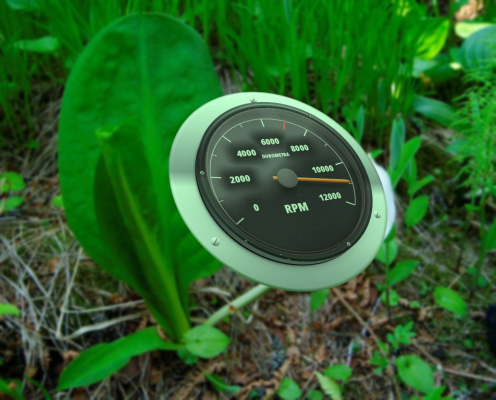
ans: 11000,rpm
